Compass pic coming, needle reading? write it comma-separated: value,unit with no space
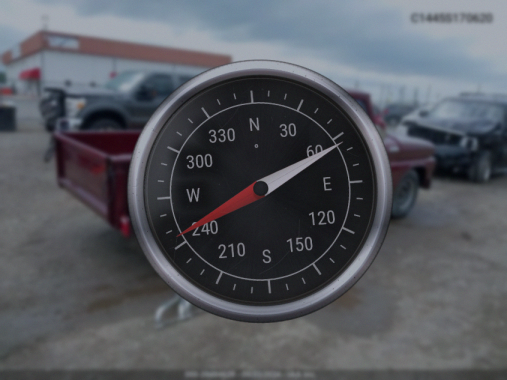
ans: 245,°
